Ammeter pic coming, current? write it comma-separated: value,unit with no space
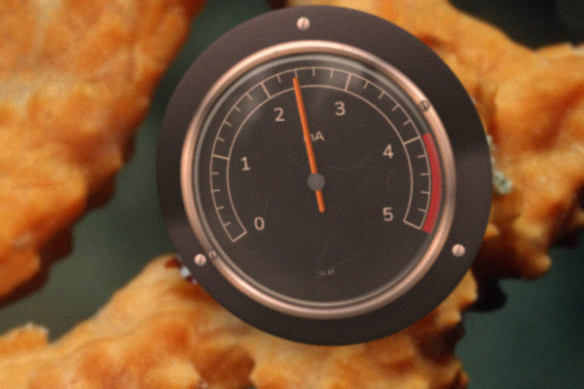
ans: 2.4,mA
